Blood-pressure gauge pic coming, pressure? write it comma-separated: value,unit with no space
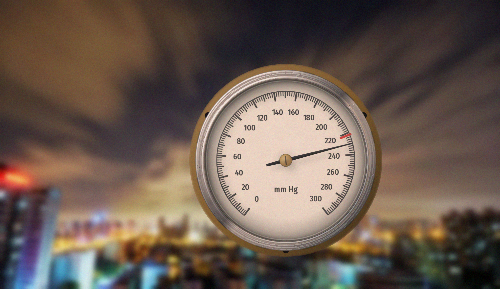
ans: 230,mmHg
